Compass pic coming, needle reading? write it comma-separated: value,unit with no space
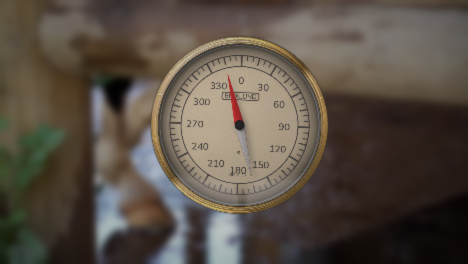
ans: 345,°
